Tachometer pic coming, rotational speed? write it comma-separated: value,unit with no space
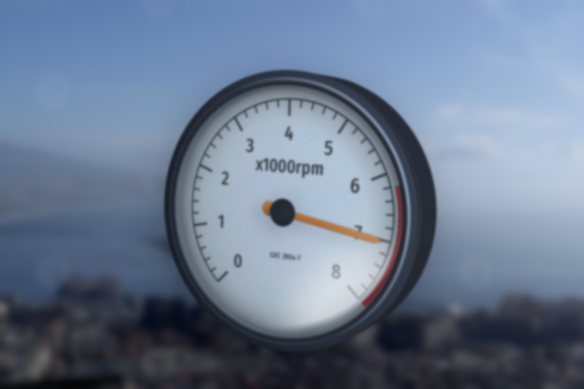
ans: 7000,rpm
